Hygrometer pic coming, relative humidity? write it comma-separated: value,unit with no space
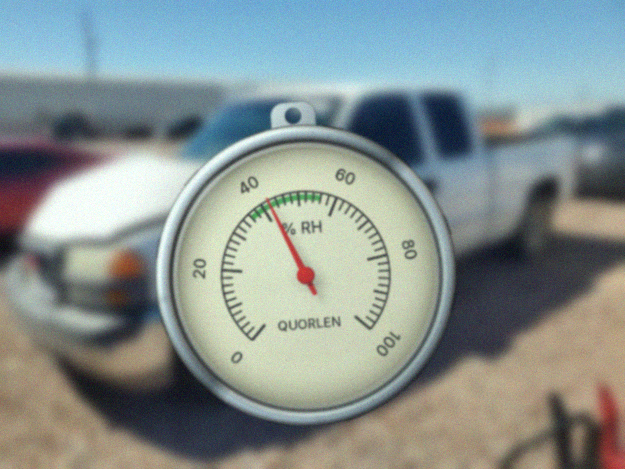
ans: 42,%
